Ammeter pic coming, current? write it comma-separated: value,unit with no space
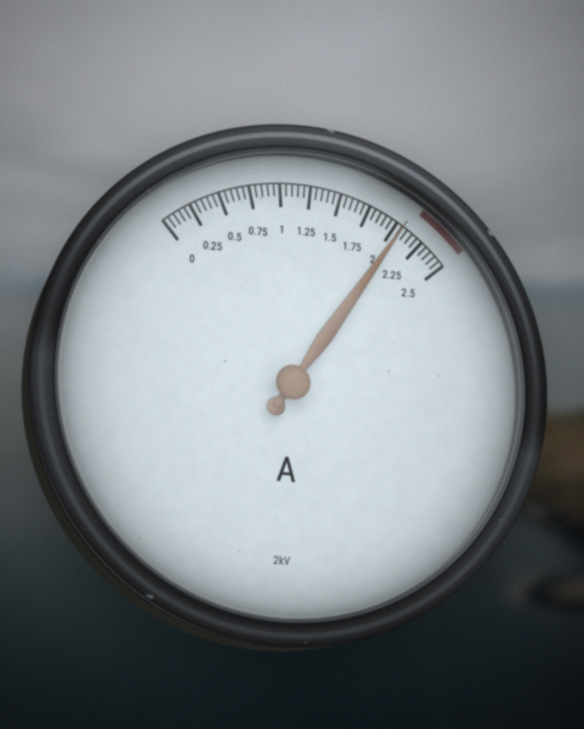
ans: 2.05,A
